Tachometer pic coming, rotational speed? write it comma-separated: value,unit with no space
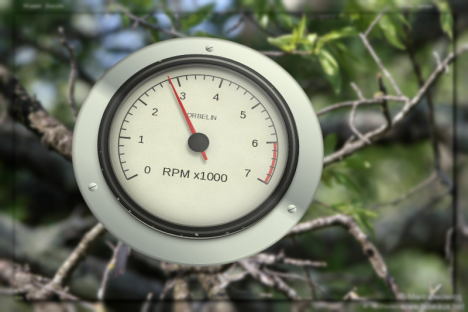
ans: 2800,rpm
